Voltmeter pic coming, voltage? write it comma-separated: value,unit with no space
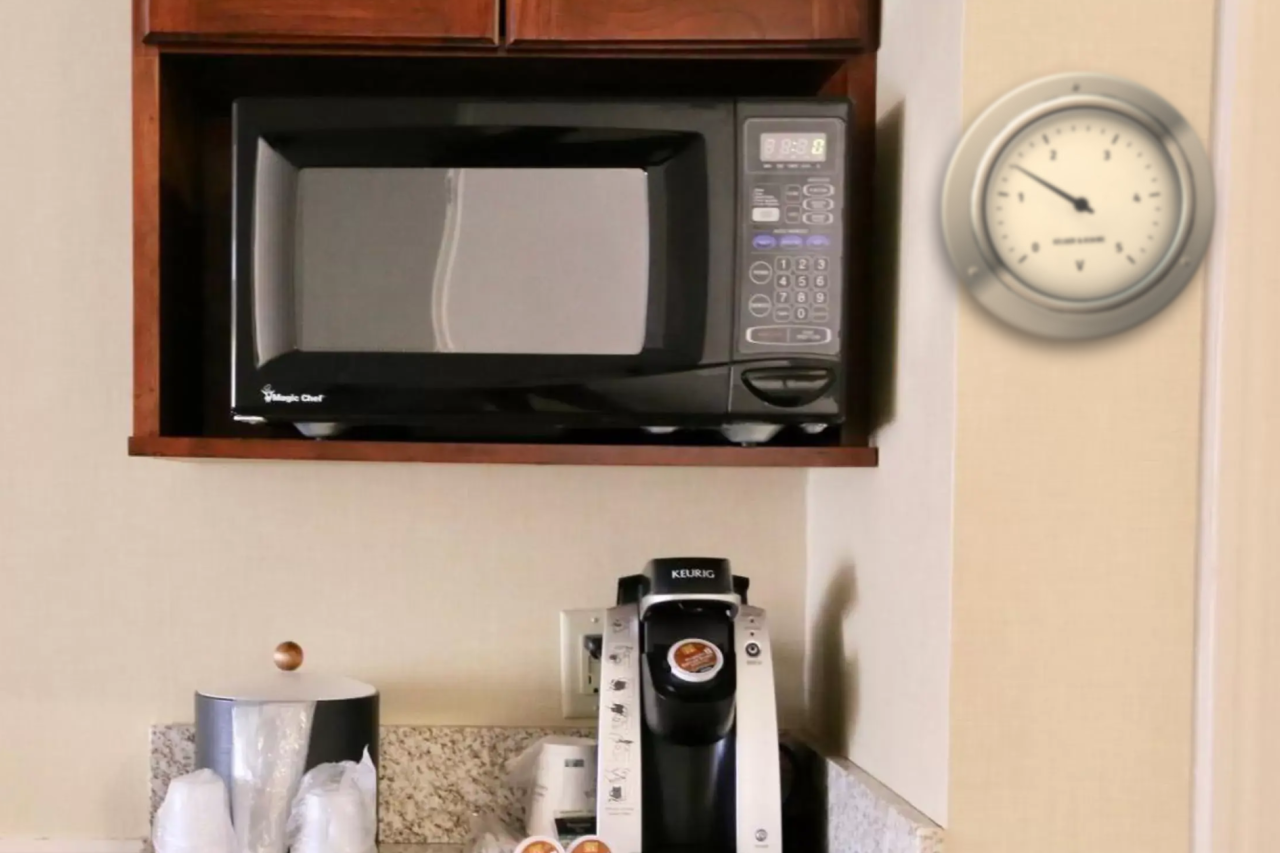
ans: 1.4,V
